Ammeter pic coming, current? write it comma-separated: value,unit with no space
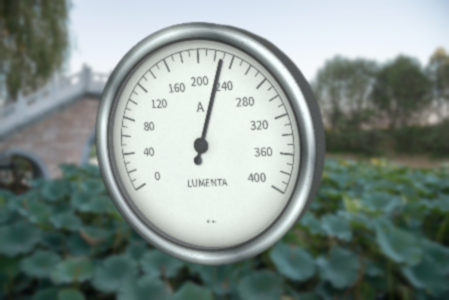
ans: 230,A
